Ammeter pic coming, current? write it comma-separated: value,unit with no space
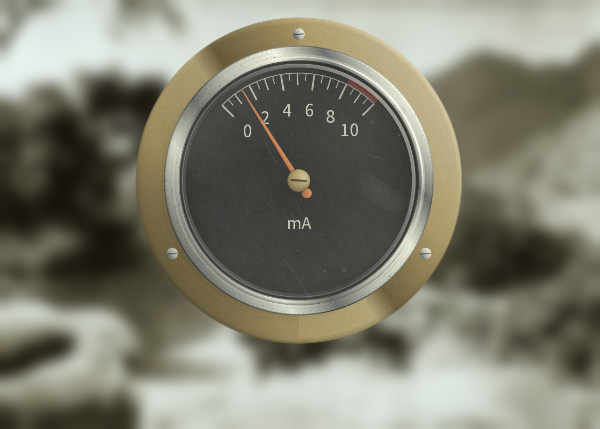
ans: 1.5,mA
